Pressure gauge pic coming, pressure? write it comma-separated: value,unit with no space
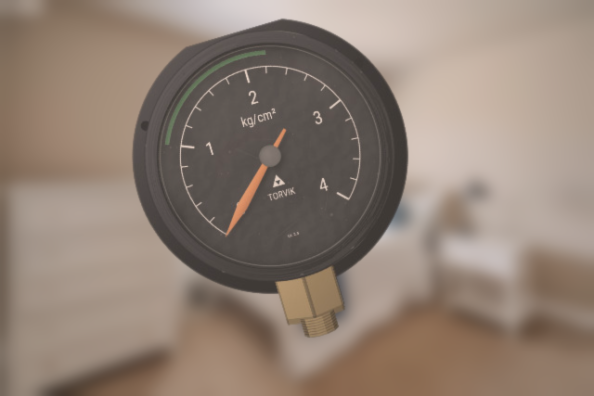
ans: 0,kg/cm²
